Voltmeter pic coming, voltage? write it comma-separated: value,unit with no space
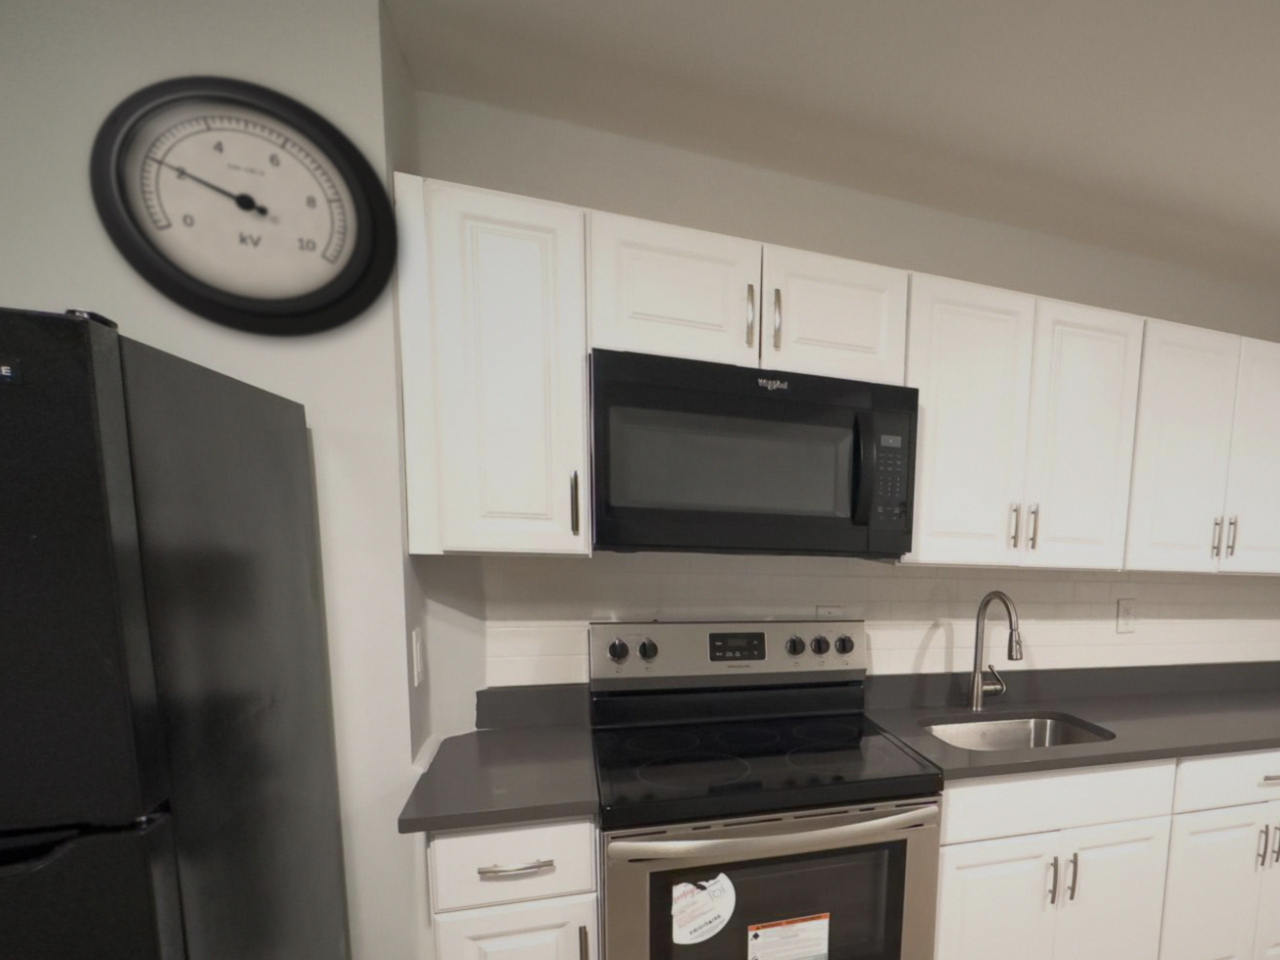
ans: 2,kV
